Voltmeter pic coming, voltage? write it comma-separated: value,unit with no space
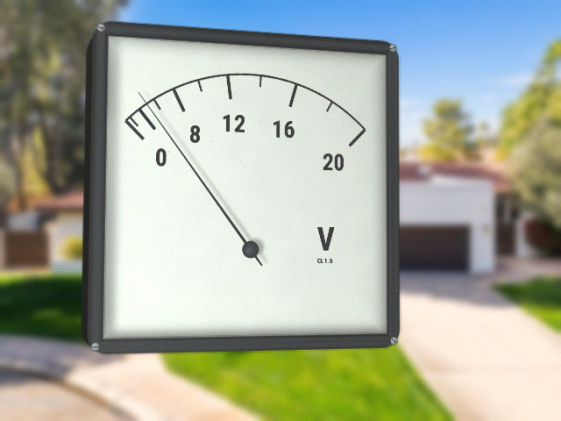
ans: 5,V
